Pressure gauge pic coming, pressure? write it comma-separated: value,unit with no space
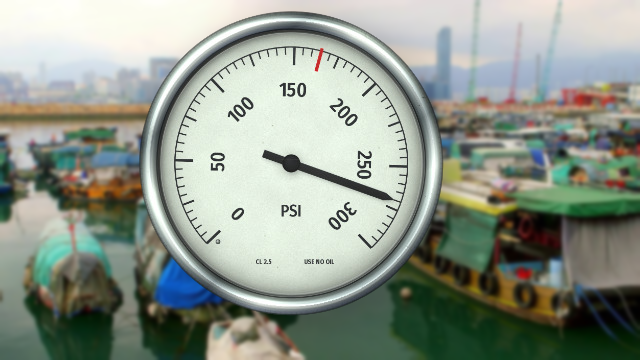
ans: 270,psi
